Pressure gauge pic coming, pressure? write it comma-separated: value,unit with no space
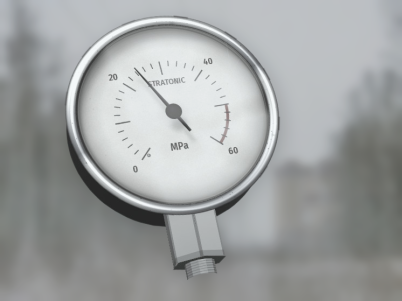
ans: 24,MPa
